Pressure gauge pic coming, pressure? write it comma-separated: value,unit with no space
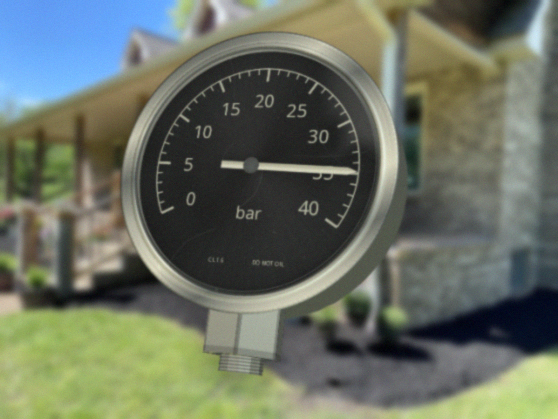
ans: 35,bar
